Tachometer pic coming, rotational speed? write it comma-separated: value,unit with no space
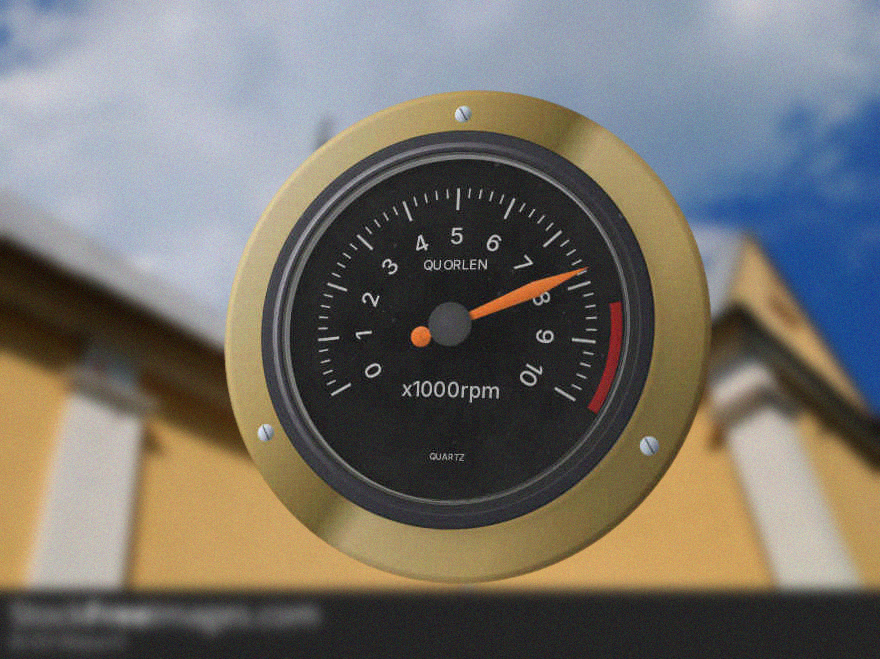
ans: 7800,rpm
